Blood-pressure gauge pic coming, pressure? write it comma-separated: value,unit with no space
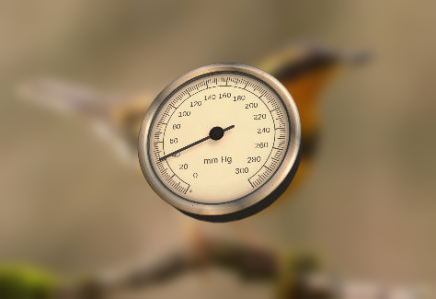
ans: 40,mmHg
